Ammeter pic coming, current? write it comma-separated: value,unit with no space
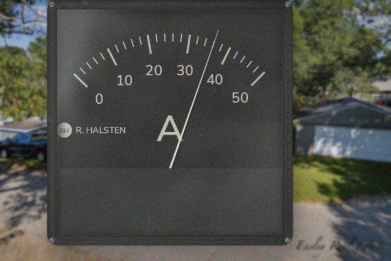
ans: 36,A
